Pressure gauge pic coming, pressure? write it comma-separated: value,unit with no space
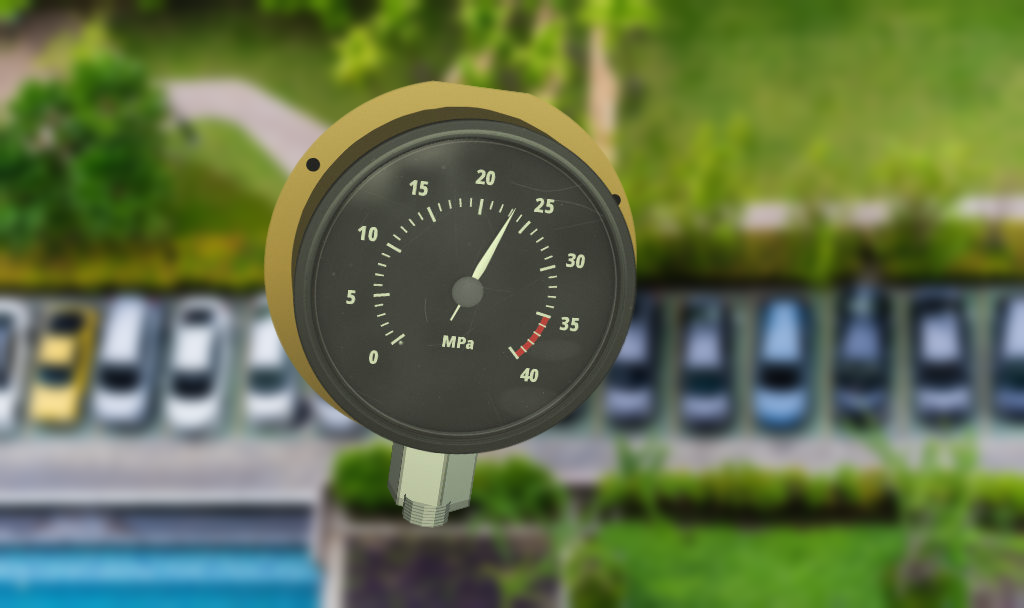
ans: 23,MPa
